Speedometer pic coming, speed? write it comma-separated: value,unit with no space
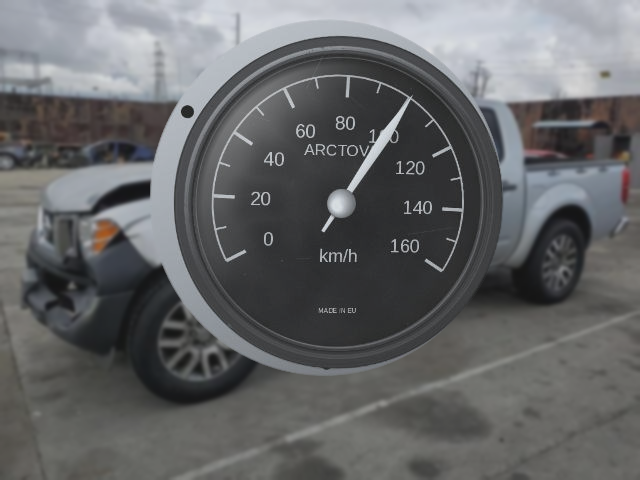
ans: 100,km/h
